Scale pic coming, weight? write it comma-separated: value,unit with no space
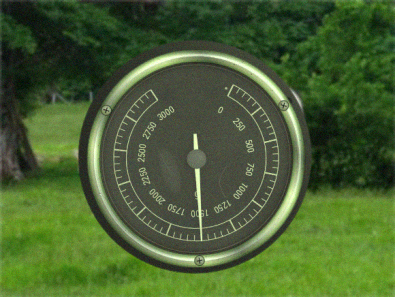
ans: 1500,g
